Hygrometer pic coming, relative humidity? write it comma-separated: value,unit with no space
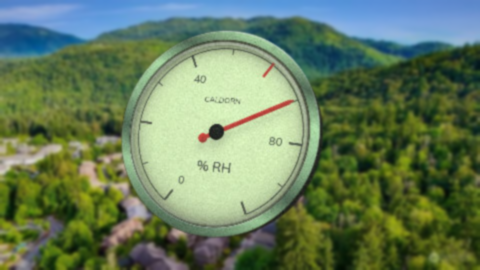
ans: 70,%
